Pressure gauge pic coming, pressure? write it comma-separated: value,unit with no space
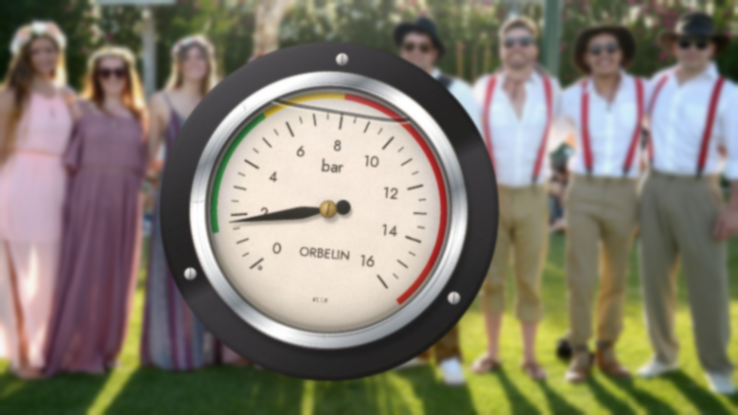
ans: 1.75,bar
